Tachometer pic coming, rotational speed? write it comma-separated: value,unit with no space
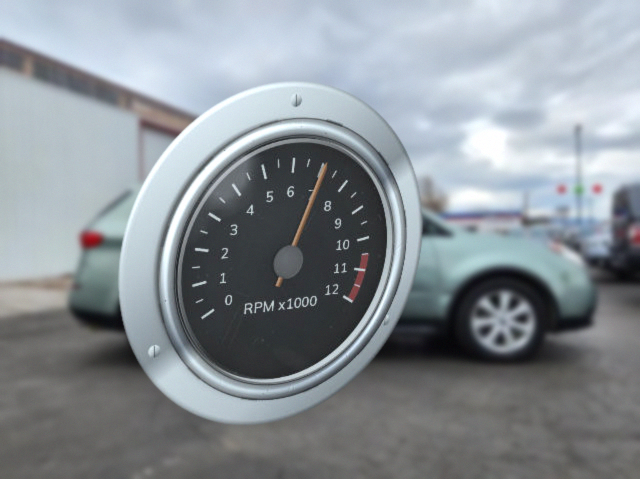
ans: 7000,rpm
